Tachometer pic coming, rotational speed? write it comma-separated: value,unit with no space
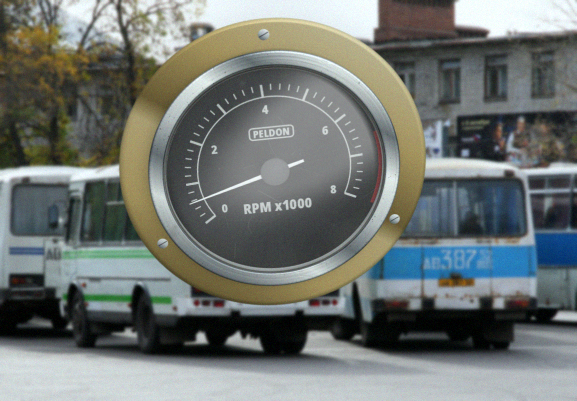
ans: 600,rpm
